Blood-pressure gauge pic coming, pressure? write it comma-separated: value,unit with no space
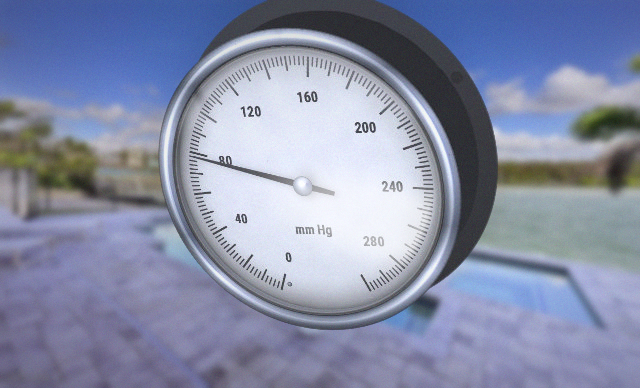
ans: 80,mmHg
